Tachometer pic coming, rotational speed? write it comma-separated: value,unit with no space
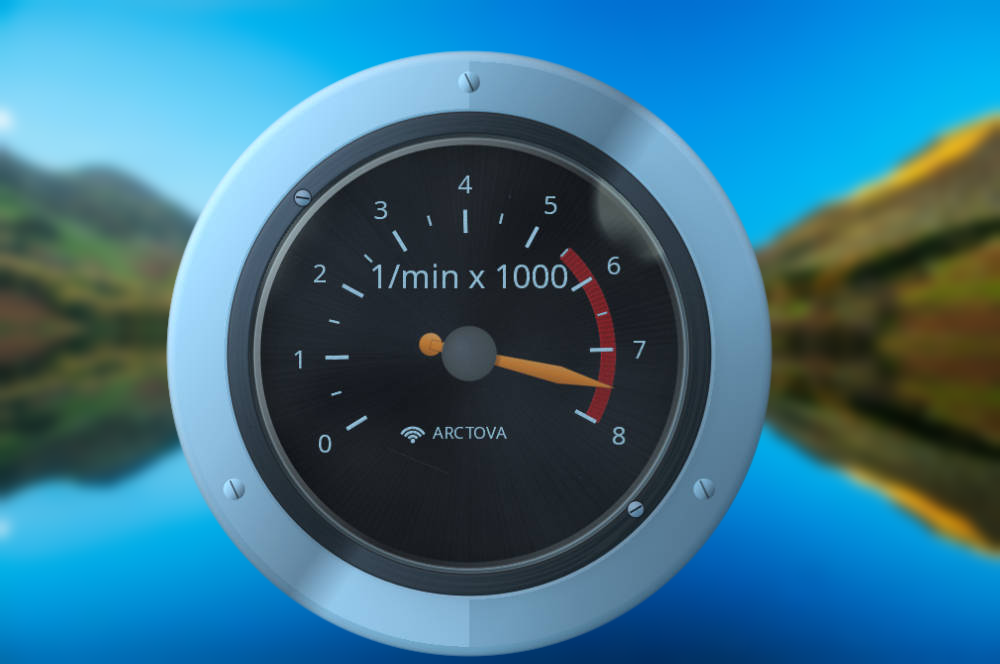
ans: 7500,rpm
